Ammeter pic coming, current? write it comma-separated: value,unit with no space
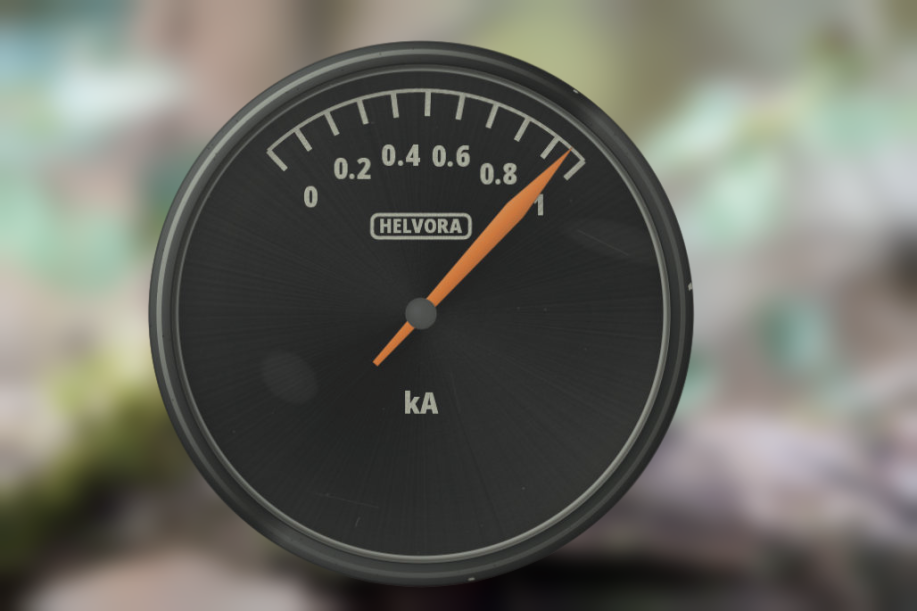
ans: 0.95,kA
